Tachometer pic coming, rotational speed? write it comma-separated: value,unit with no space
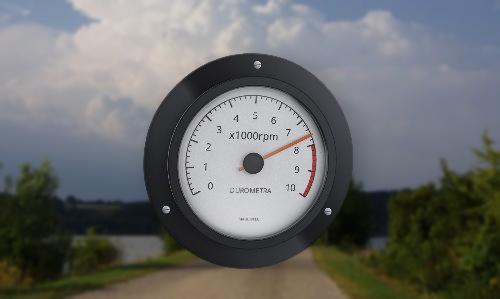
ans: 7600,rpm
